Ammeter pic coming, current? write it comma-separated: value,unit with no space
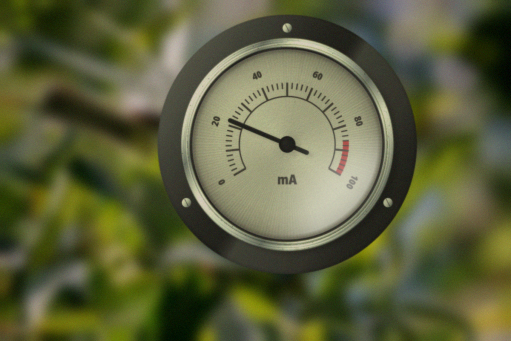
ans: 22,mA
